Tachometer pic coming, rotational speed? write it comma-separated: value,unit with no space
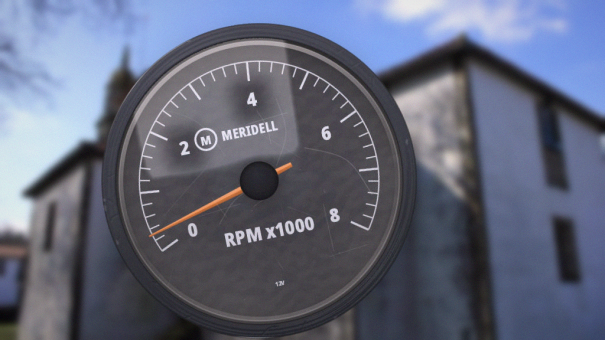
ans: 300,rpm
